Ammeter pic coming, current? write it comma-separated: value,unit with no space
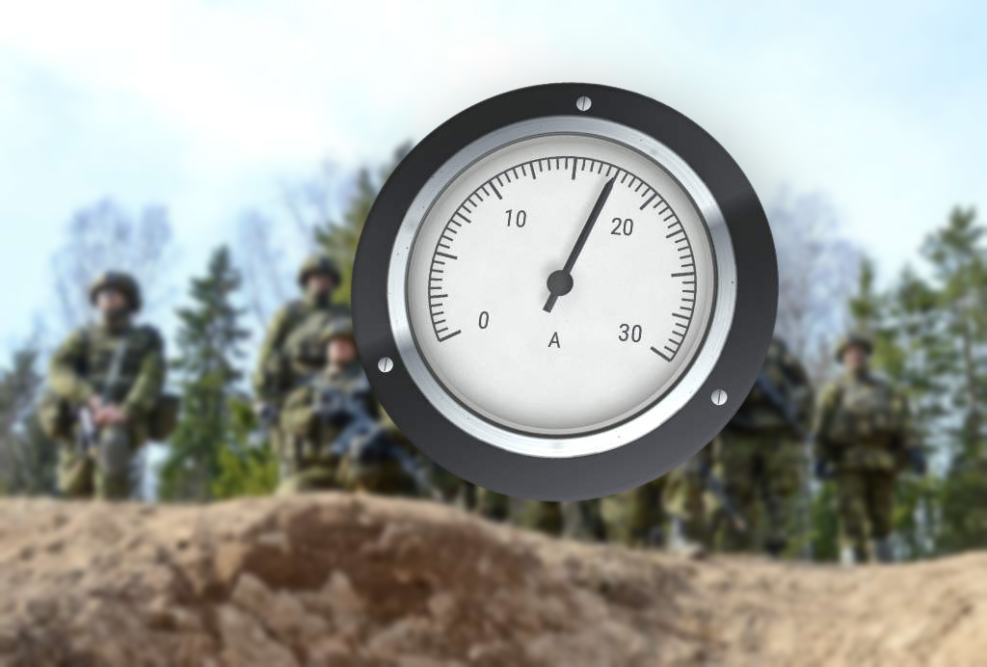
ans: 17.5,A
